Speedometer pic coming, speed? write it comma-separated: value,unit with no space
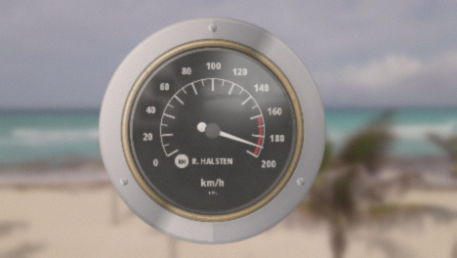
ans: 190,km/h
